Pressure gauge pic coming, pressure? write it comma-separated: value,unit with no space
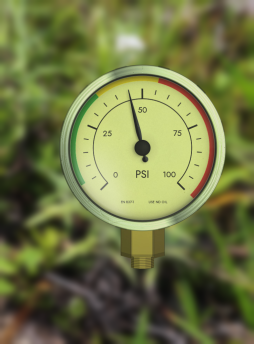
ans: 45,psi
